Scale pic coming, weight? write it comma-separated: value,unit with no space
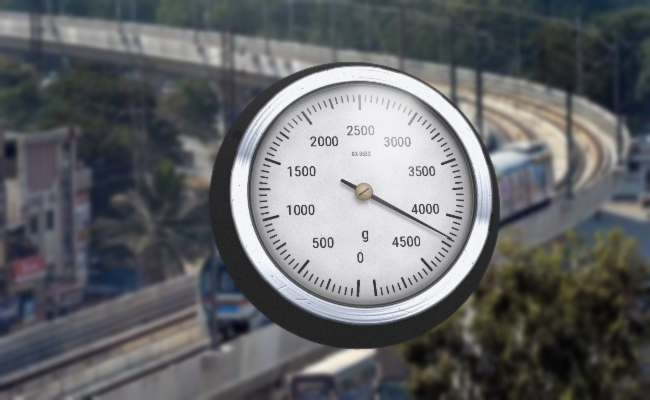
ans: 4200,g
